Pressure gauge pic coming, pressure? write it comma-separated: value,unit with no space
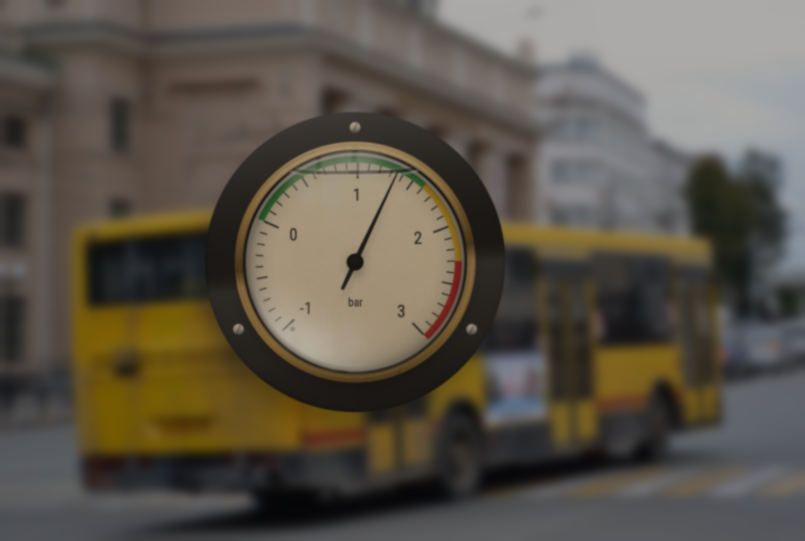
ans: 1.35,bar
